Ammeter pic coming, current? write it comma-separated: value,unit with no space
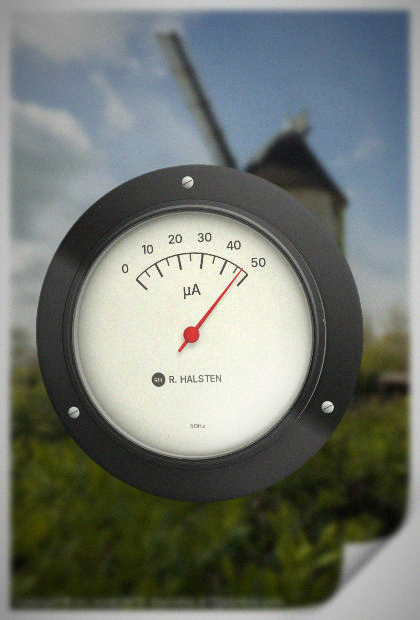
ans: 47.5,µA
